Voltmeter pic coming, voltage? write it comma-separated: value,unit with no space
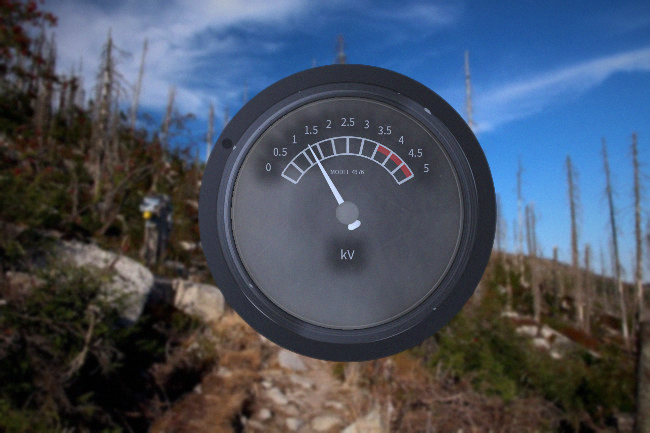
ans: 1.25,kV
